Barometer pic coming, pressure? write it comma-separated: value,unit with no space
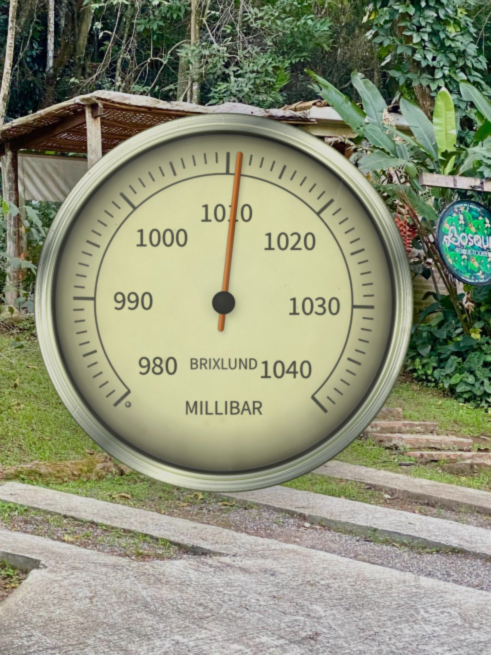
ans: 1011,mbar
